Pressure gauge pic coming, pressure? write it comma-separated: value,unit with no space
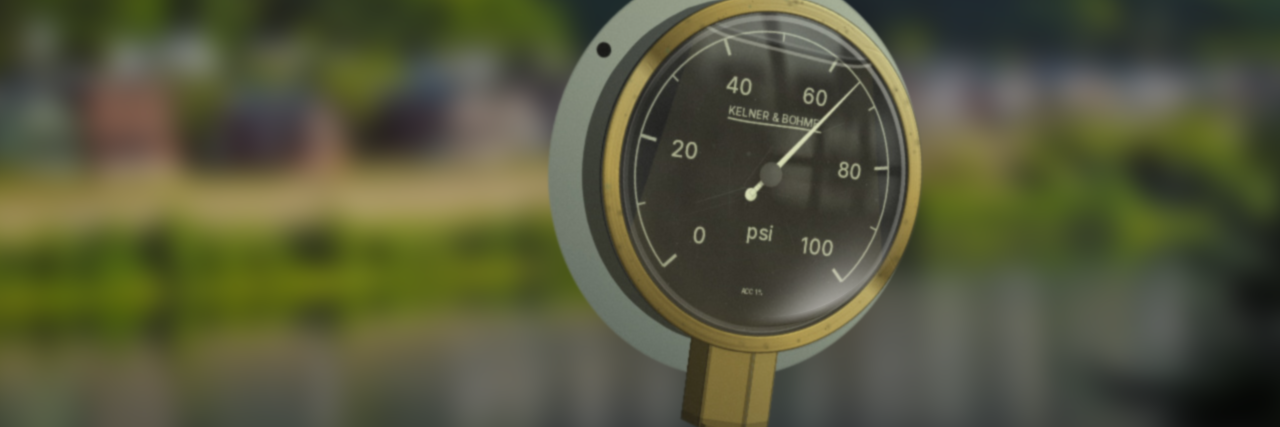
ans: 65,psi
